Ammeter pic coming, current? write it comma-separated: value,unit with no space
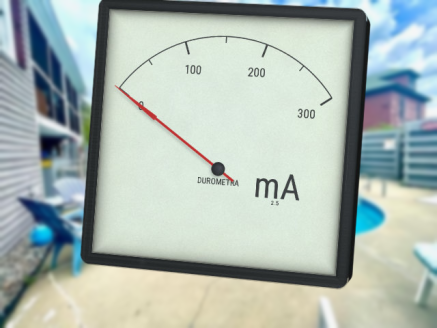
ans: 0,mA
